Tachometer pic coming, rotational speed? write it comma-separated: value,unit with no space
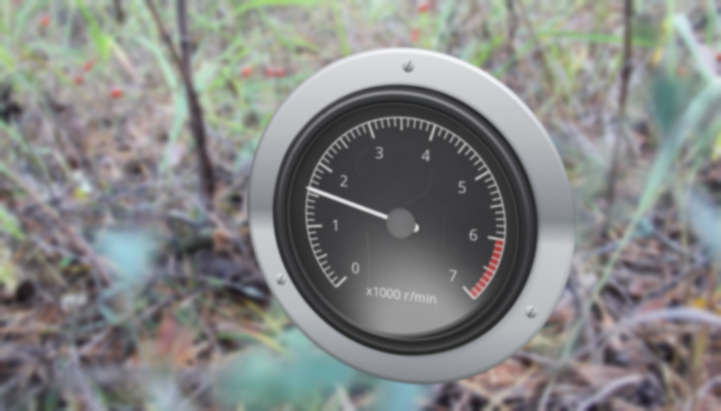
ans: 1600,rpm
